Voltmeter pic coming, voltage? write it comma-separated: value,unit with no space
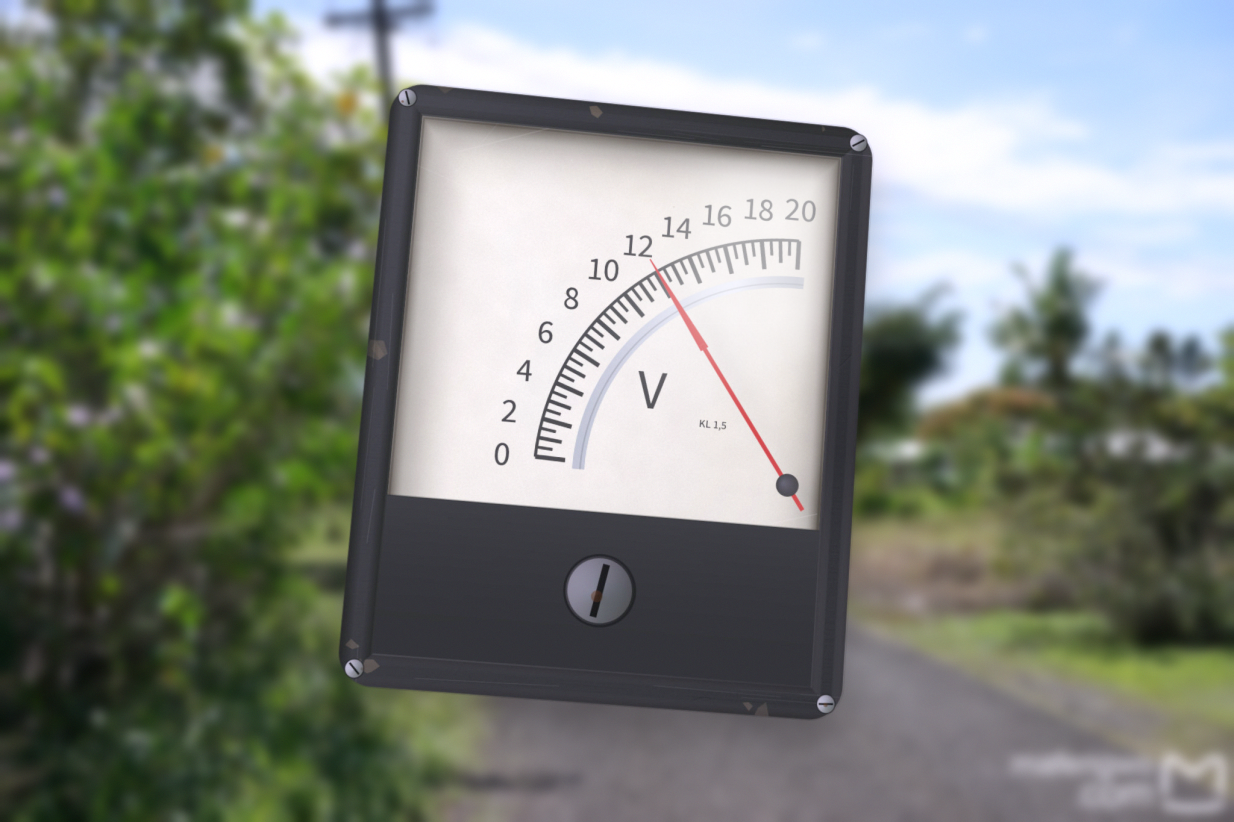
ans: 12,V
